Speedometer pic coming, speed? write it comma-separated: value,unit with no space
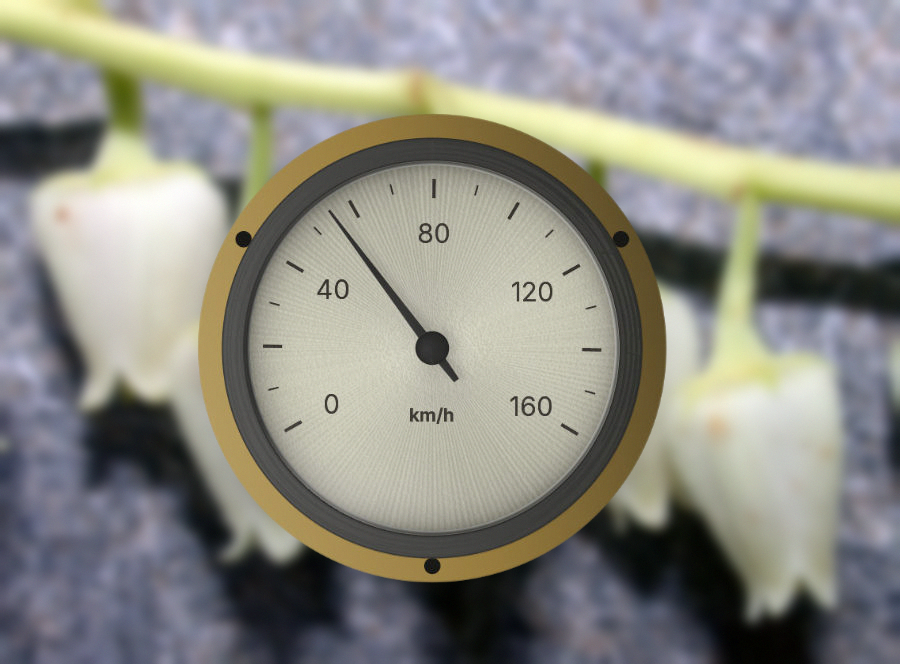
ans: 55,km/h
